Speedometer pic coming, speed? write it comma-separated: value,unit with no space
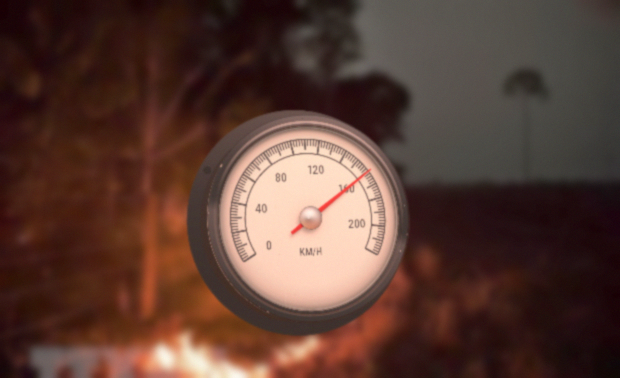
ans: 160,km/h
